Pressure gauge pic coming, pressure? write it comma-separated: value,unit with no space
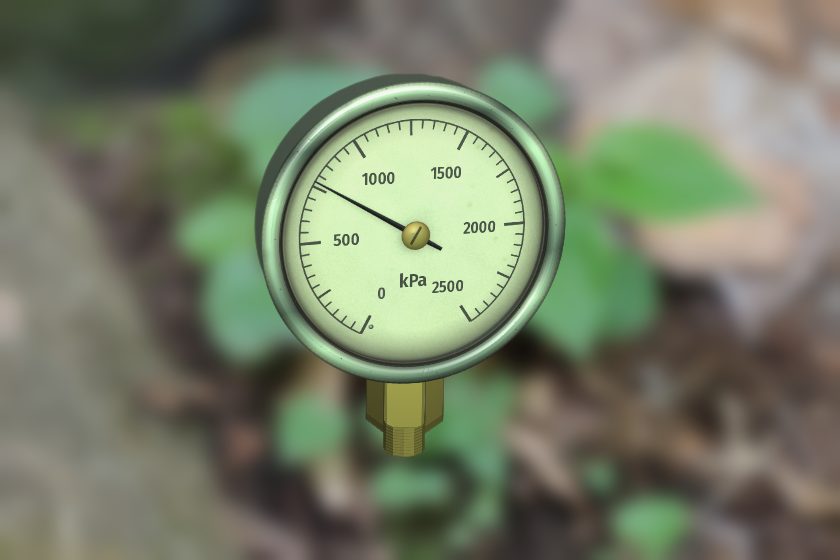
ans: 775,kPa
